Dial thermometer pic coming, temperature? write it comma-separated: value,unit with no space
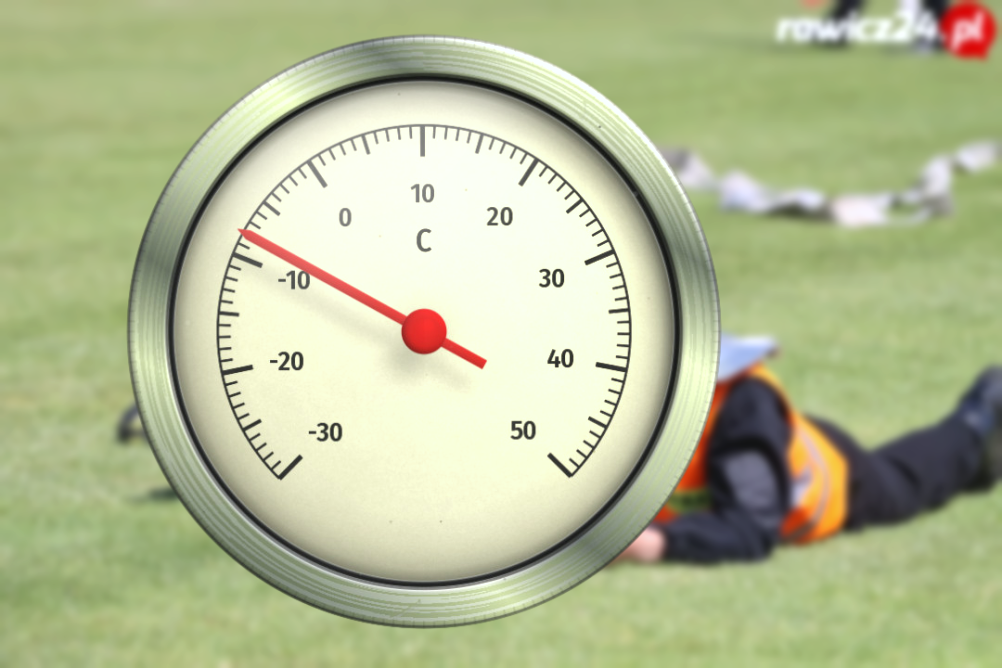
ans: -8,°C
